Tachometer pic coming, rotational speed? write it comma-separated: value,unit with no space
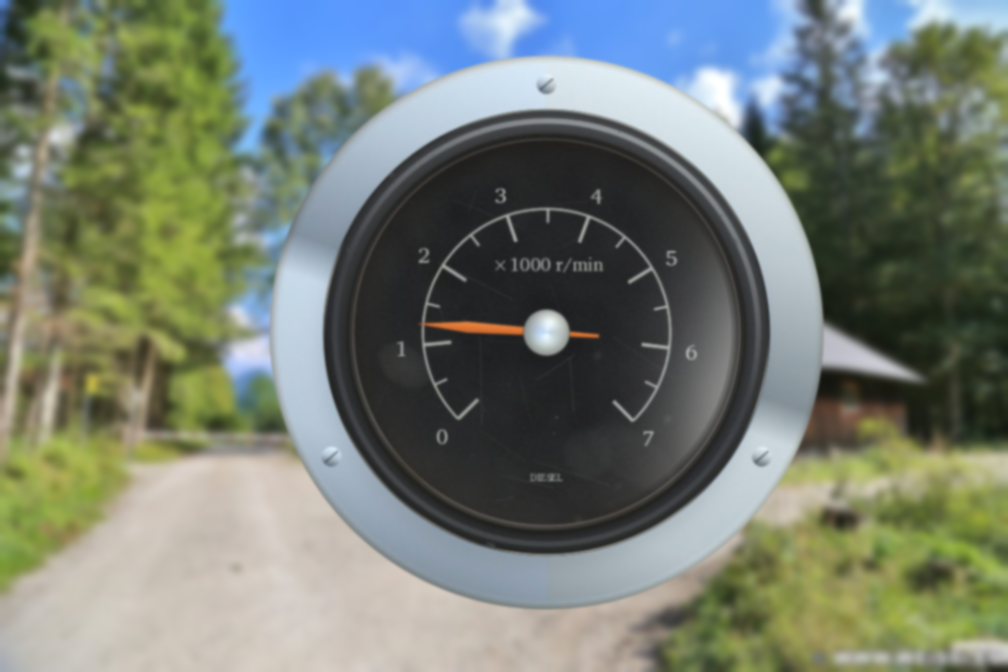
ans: 1250,rpm
